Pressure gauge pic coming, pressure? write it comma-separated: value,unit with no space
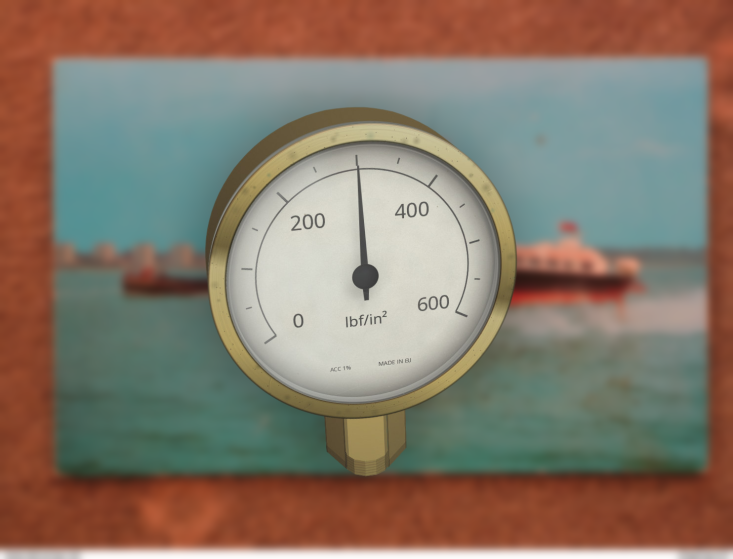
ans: 300,psi
